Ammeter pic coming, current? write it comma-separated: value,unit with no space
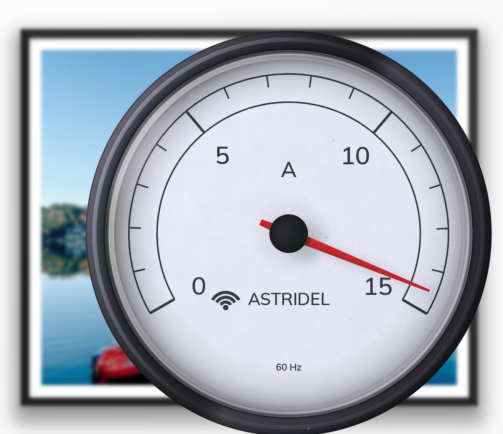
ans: 14.5,A
